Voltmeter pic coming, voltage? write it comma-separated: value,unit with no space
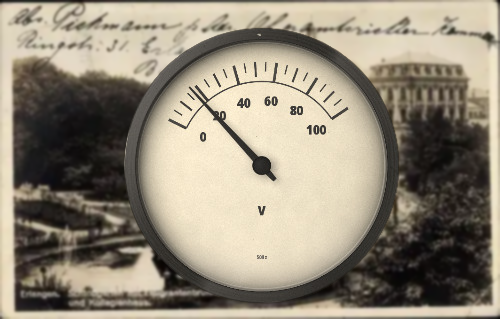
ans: 17.5,V
